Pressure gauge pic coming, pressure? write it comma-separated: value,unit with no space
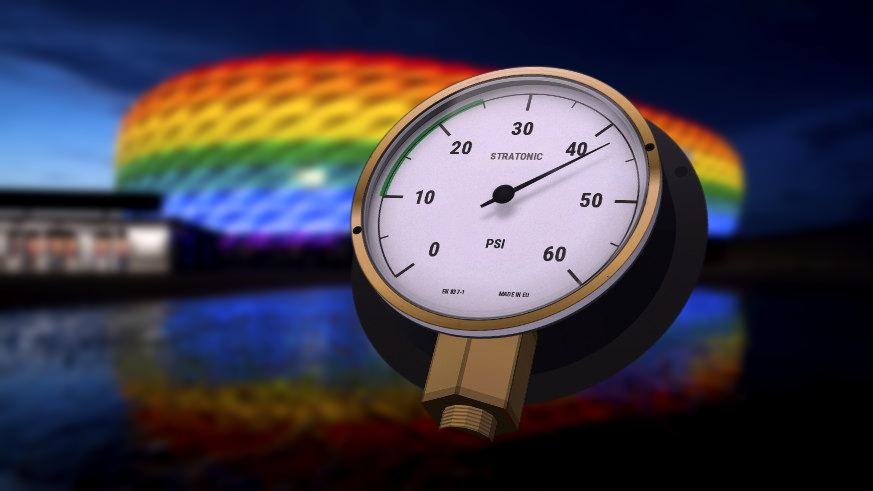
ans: 42.5,psi
